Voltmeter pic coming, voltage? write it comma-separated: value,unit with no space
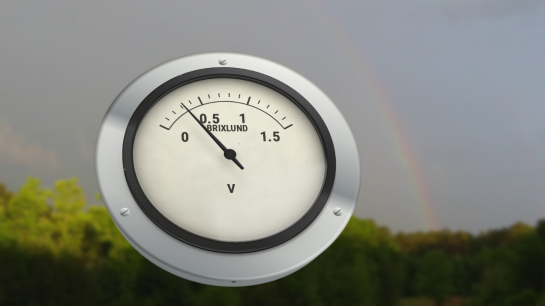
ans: 0.3,V
